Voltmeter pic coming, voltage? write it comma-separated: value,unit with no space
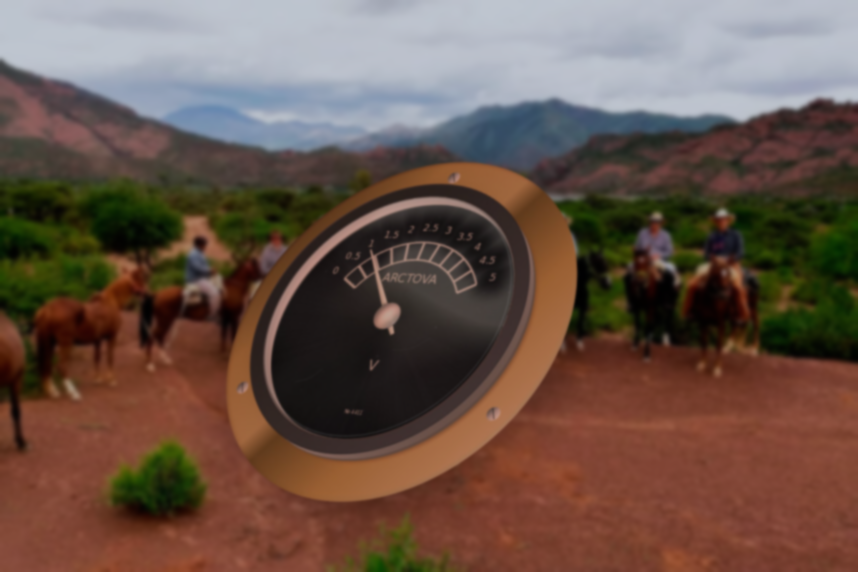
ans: 1,V
